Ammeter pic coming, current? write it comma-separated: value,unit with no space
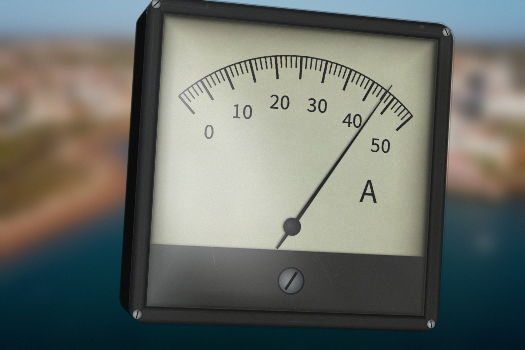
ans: 43,A
